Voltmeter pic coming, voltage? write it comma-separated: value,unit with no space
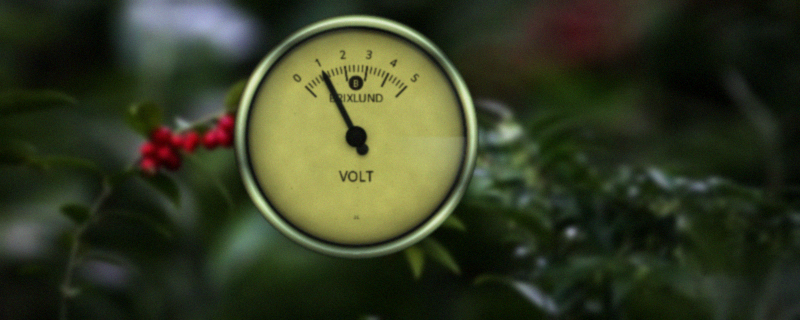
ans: 1,V
